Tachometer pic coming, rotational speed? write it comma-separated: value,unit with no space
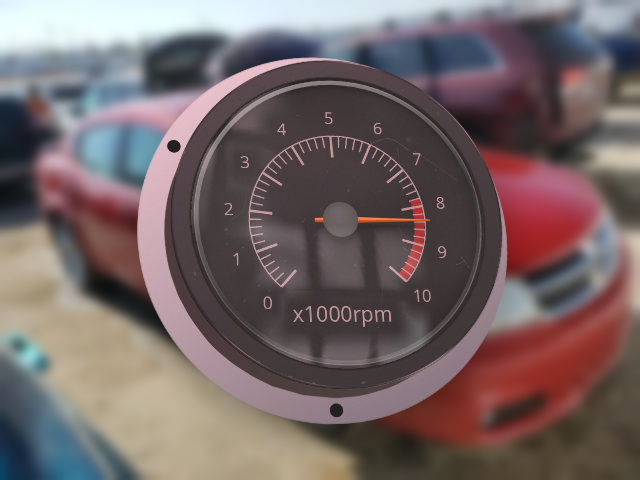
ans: 8400,rpm
